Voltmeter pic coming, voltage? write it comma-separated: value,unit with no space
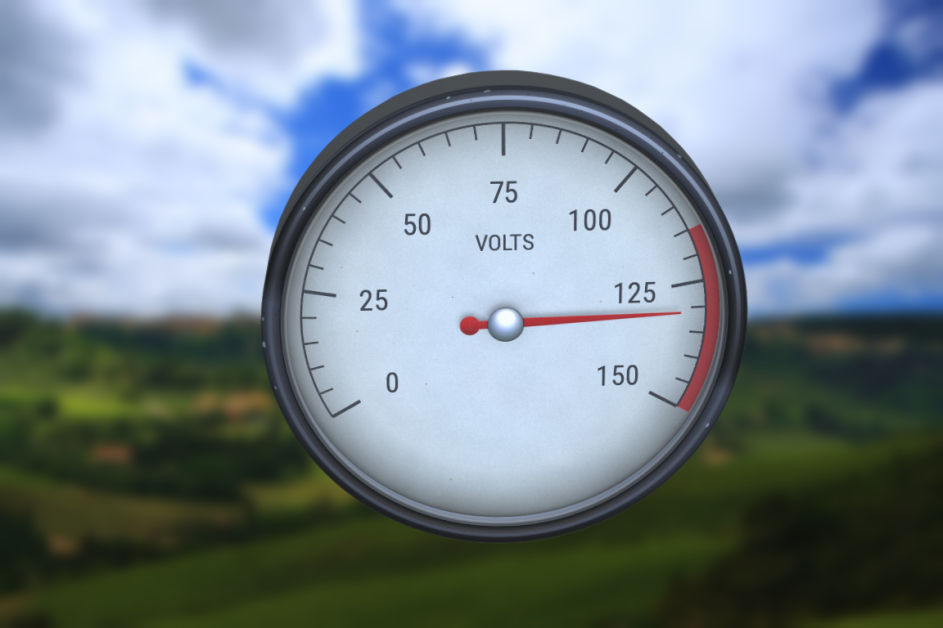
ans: 130,V
